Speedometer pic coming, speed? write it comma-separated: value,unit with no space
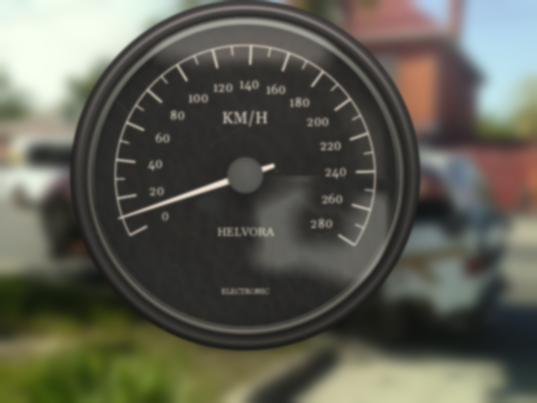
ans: 10,km/h
